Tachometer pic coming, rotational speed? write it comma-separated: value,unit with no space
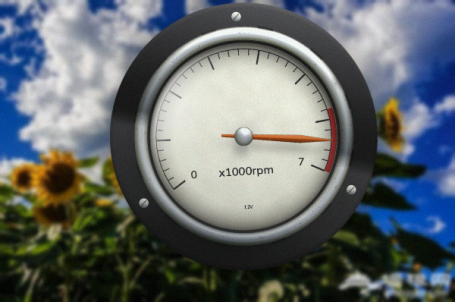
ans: 6400,rpm
